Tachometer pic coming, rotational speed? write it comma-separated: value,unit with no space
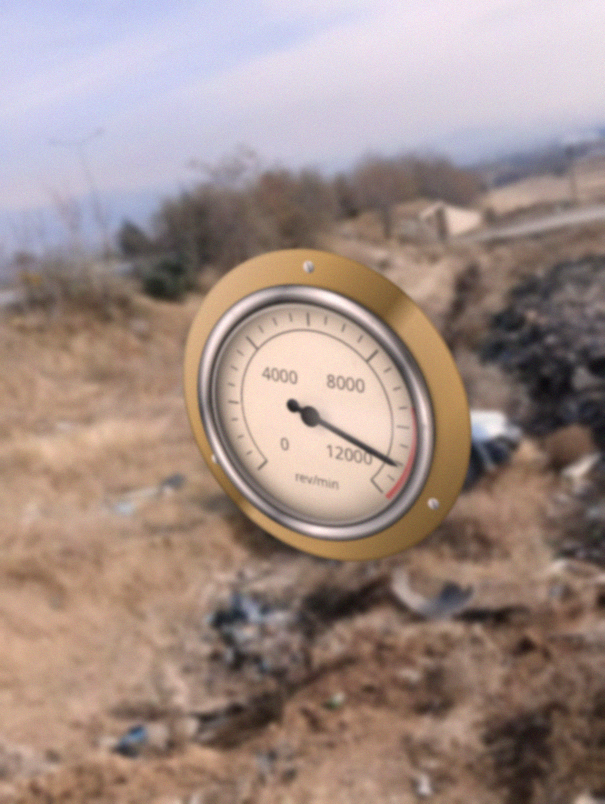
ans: 11000,rpm
